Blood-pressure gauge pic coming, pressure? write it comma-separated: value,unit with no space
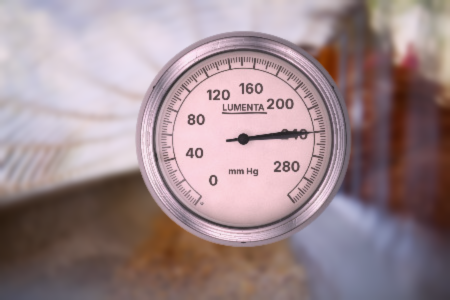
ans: 240,mmHg
